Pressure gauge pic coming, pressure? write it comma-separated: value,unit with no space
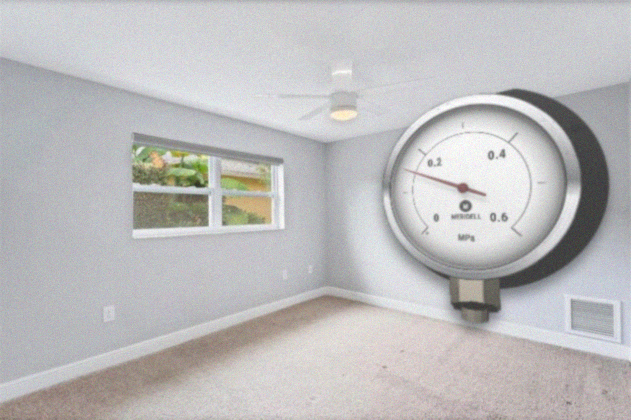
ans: 0.15,MPa
